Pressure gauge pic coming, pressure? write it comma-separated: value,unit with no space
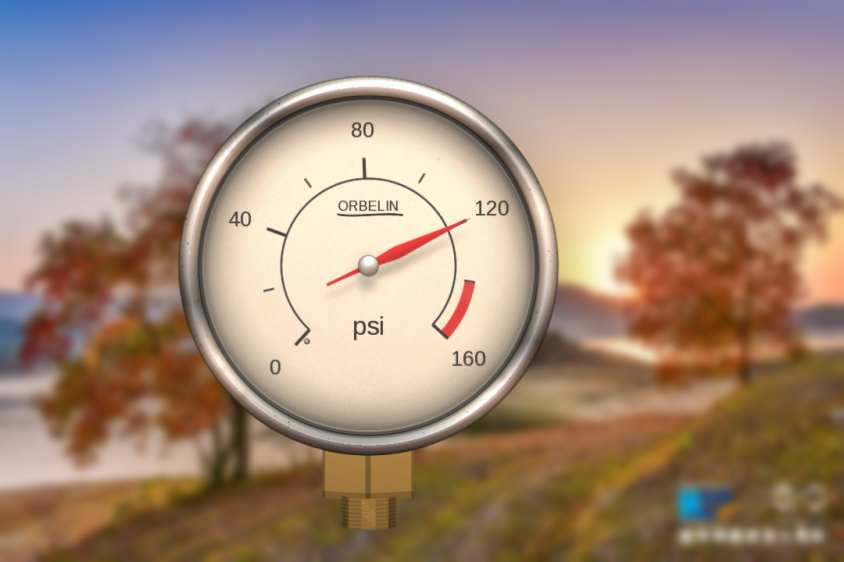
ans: 120,psi
